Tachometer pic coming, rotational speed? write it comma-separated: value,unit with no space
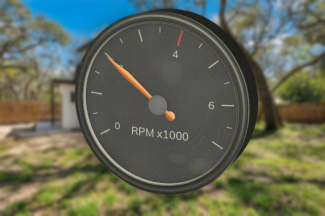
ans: 2000,rpm
